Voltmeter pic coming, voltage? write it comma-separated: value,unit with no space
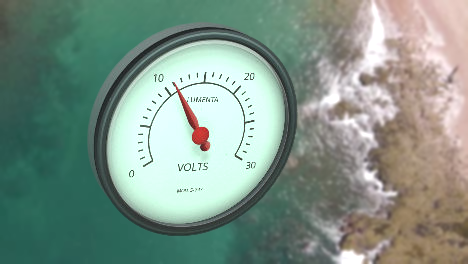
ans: 11,V
